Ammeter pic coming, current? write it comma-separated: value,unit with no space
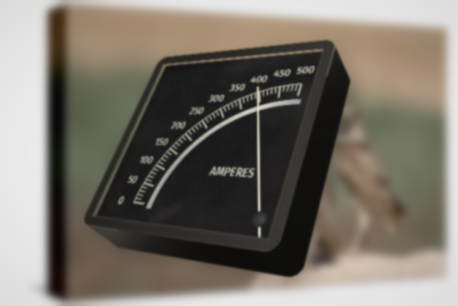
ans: 400,A
